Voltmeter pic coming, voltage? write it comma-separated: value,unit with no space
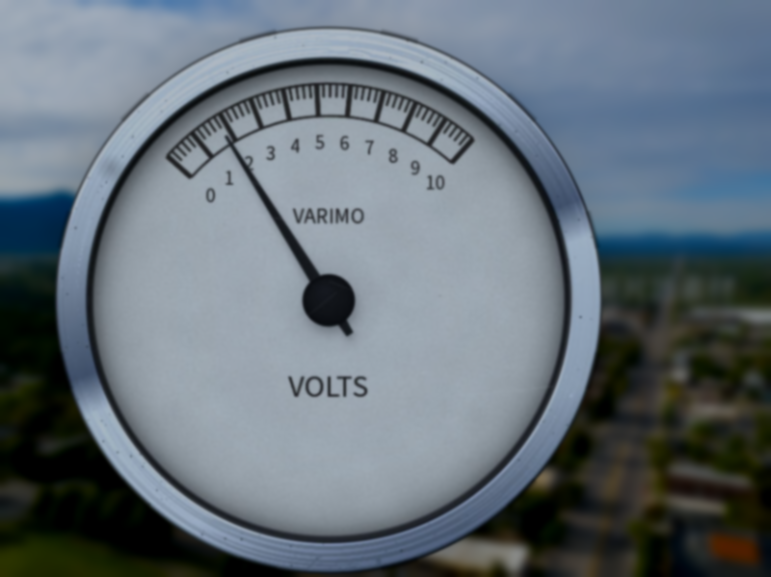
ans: 1.8,V
